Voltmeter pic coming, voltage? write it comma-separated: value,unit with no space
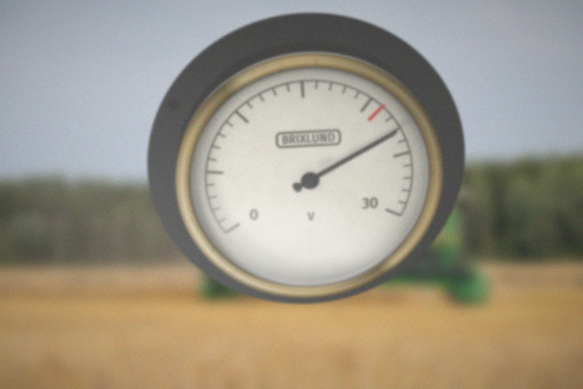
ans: 23,V
